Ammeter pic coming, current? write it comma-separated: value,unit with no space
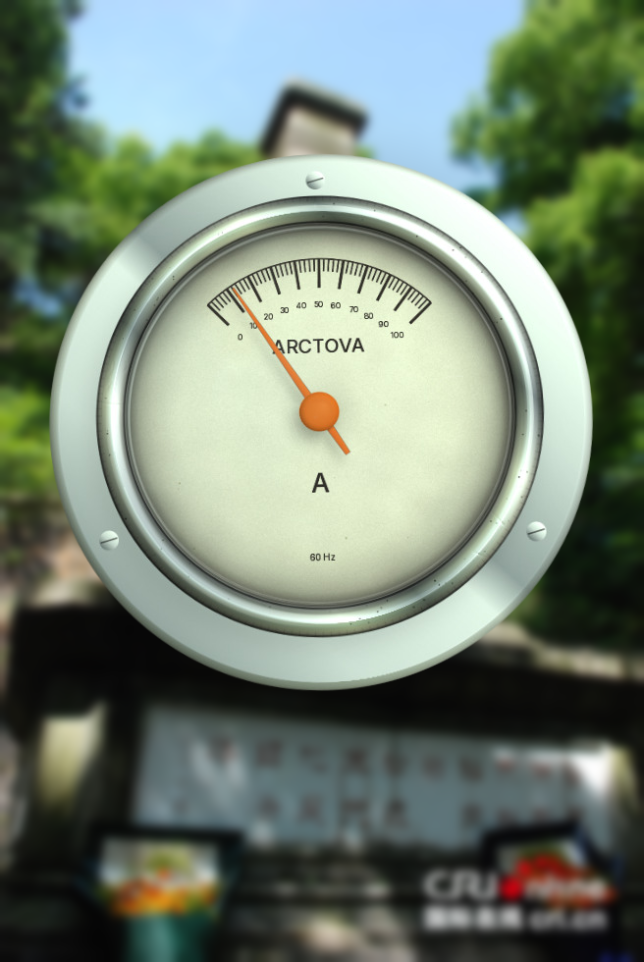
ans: 12,A
